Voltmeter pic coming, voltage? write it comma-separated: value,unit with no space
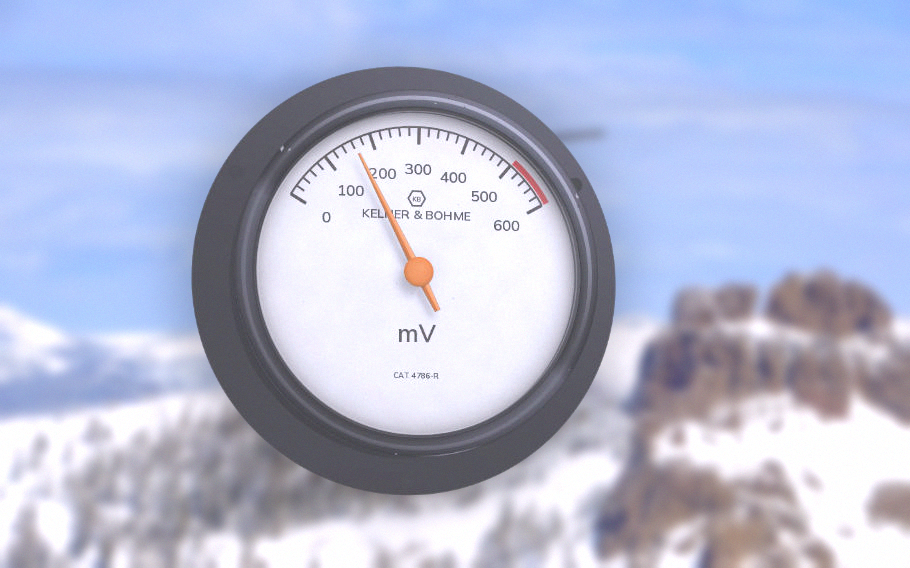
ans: 160,mV
